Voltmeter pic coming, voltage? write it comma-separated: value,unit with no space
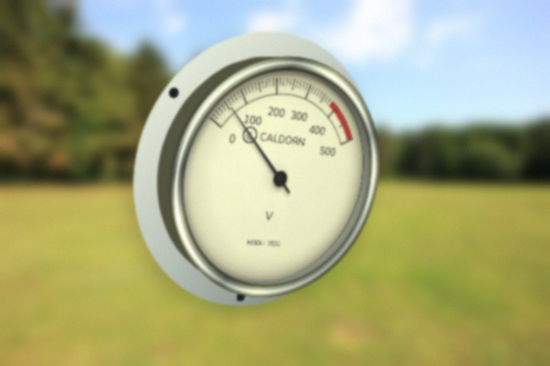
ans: 50,V
